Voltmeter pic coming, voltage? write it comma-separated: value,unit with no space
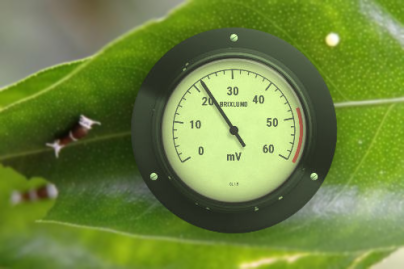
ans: 22,mV
